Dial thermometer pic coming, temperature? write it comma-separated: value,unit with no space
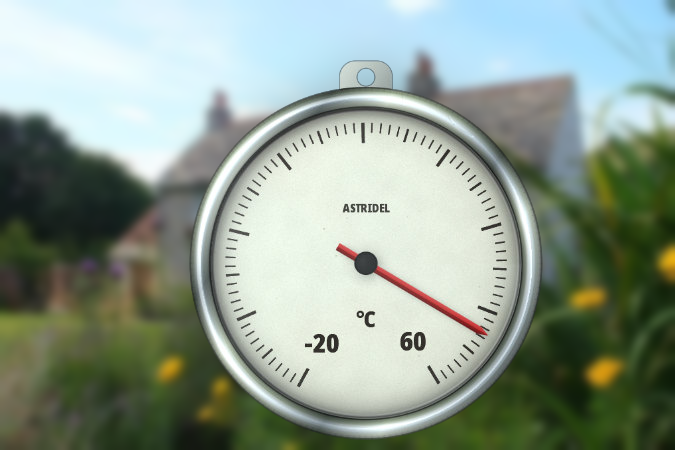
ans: 52.5,°C
